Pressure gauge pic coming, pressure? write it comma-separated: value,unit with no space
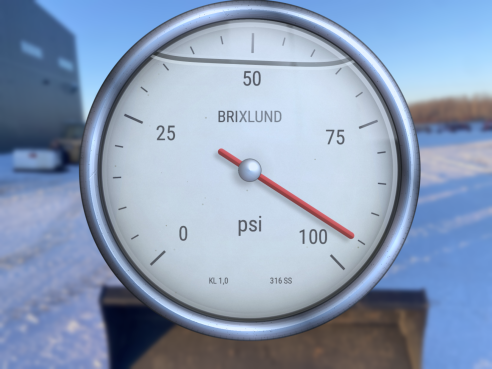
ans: 95,psi
